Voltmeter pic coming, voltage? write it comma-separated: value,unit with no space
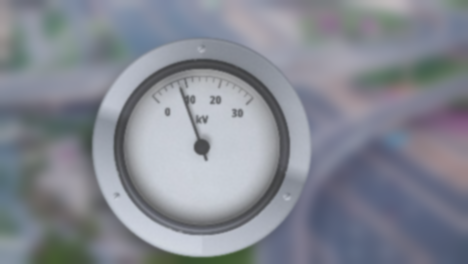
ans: 8,kV
